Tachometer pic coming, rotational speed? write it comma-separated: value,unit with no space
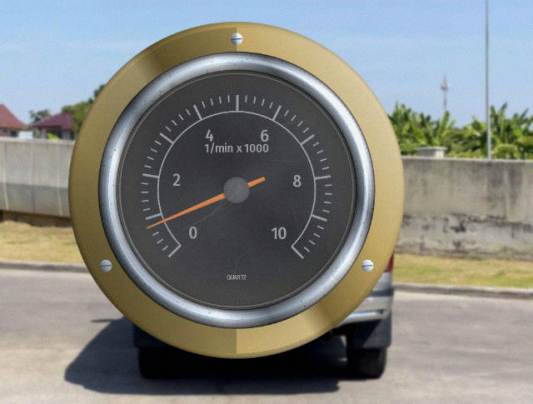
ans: 800,rpm
